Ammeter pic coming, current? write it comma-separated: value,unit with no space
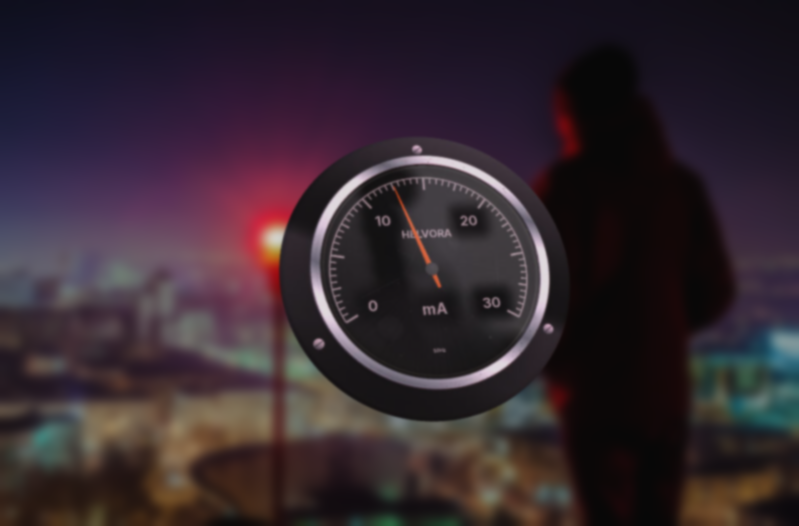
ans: 12.5,mA
